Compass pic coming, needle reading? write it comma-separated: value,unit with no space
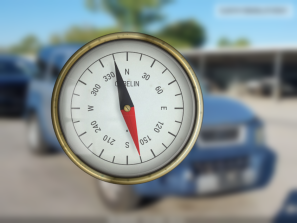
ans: 165,°
